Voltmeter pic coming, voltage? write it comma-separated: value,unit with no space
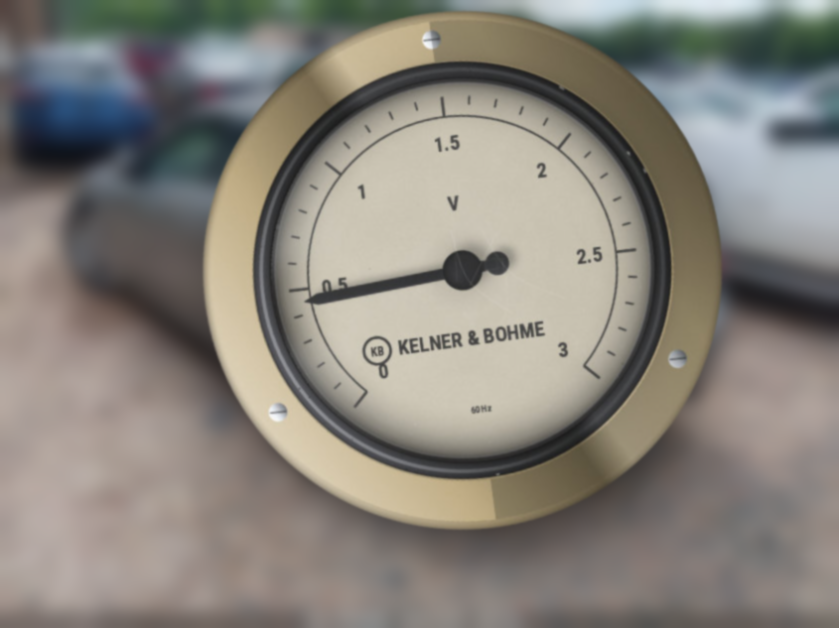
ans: 0.45,V
